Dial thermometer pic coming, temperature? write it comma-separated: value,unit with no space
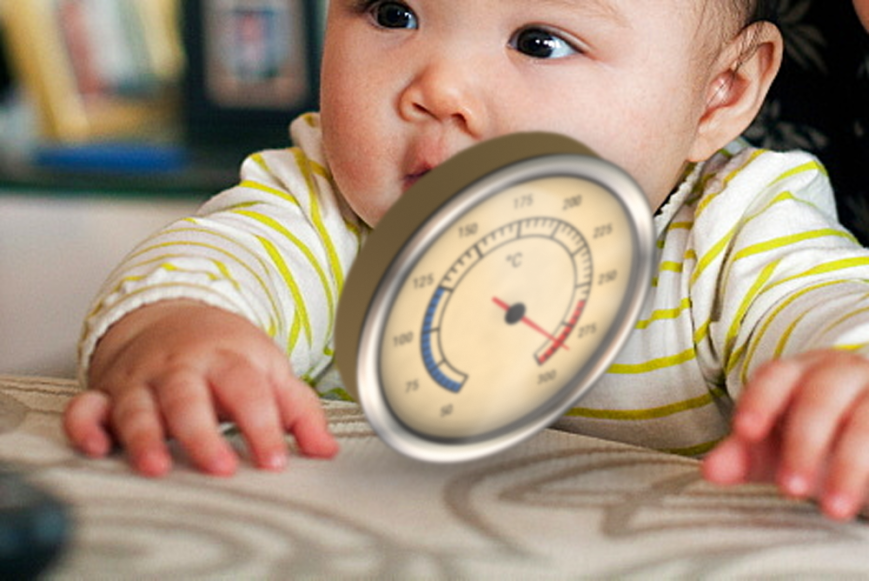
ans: 285,°C
